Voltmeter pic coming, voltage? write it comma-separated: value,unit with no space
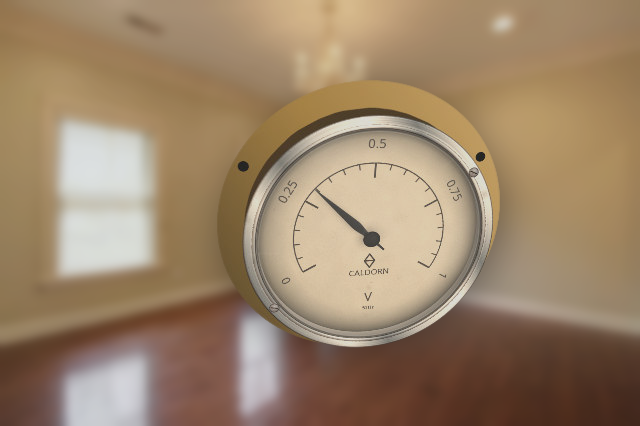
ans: 0.3,V
